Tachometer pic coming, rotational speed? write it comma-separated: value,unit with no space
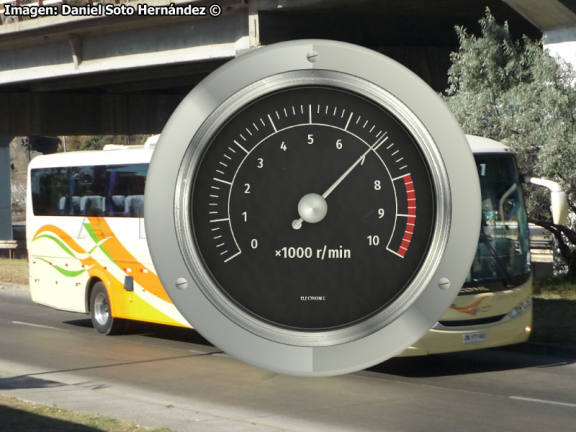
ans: 6900,rpm
